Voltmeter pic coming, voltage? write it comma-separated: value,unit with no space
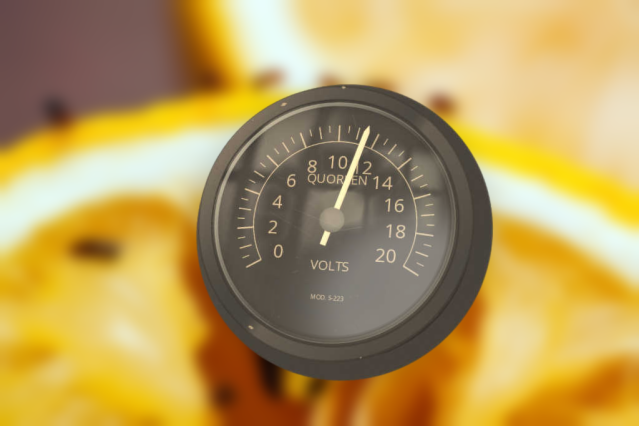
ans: 11.5,V
